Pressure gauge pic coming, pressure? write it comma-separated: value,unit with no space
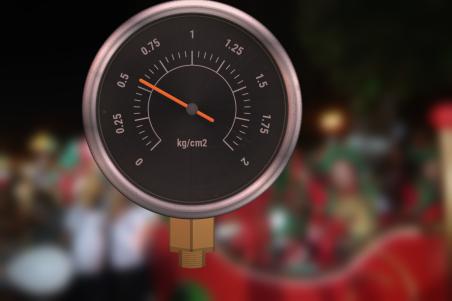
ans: 0.55,kg/cm²
